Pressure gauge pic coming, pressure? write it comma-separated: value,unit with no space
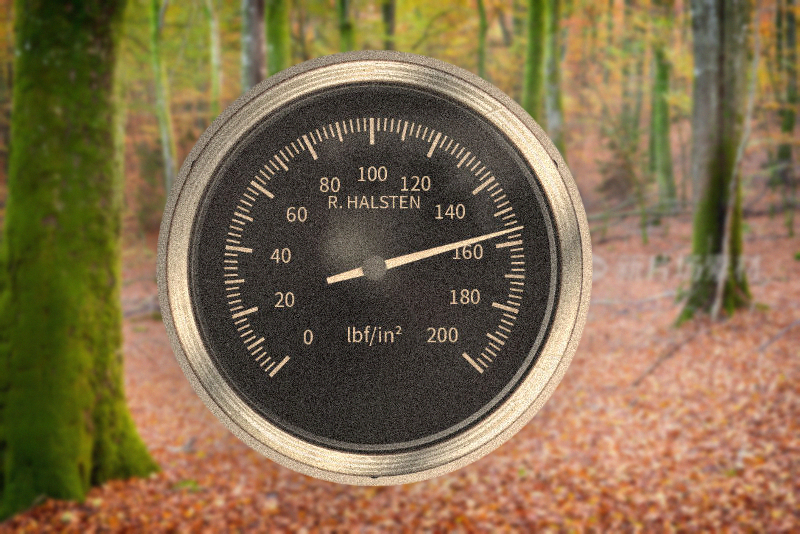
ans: 156,psi
